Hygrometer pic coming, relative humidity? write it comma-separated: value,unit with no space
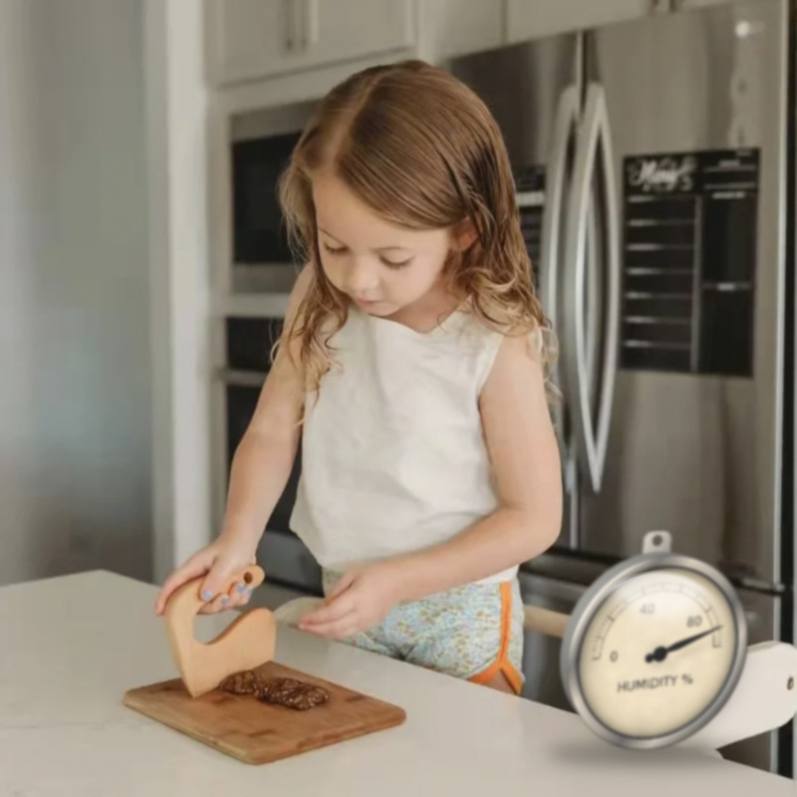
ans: 90,%
